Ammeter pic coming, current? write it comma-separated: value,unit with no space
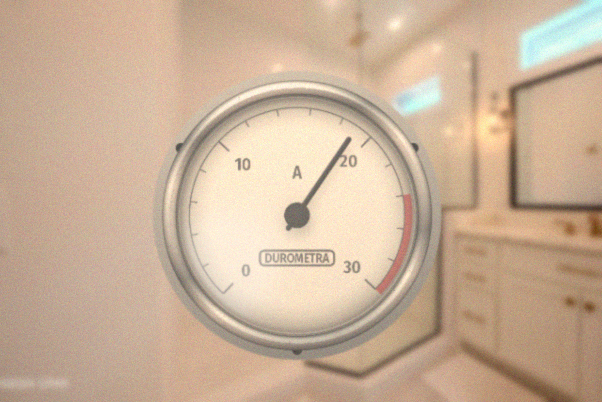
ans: 19,A
